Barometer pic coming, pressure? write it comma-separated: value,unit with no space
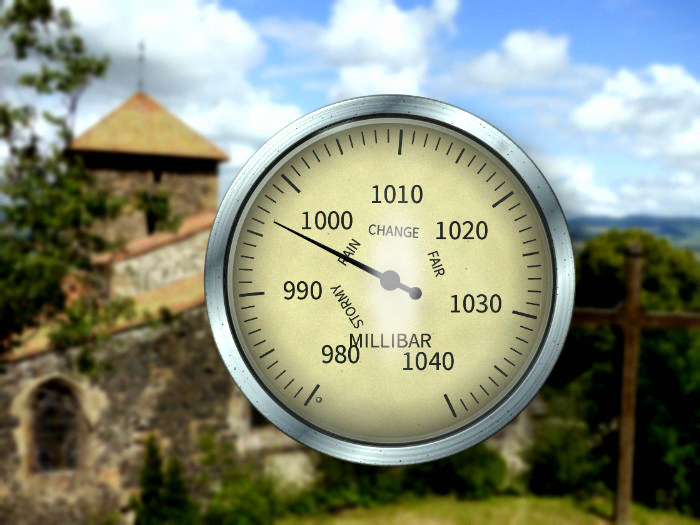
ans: 996.5,mbar
